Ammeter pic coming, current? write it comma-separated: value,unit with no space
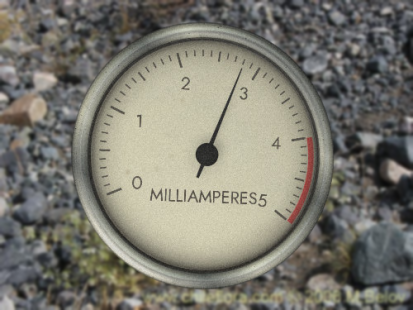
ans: 2.8,mA
